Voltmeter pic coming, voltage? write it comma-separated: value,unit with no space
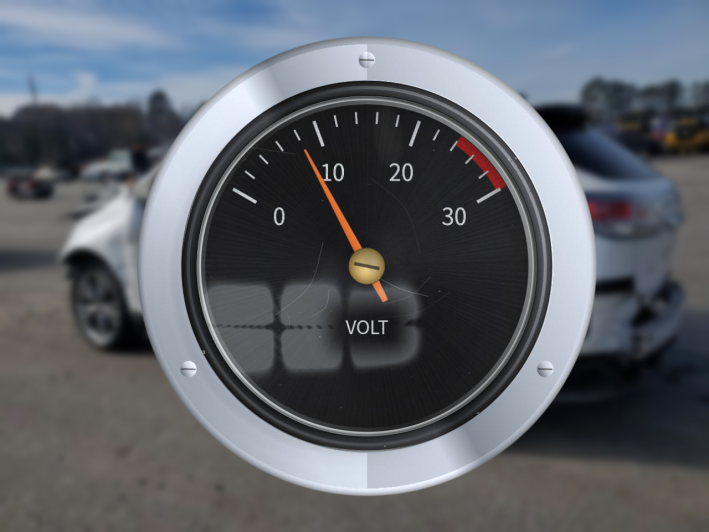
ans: 8,V
